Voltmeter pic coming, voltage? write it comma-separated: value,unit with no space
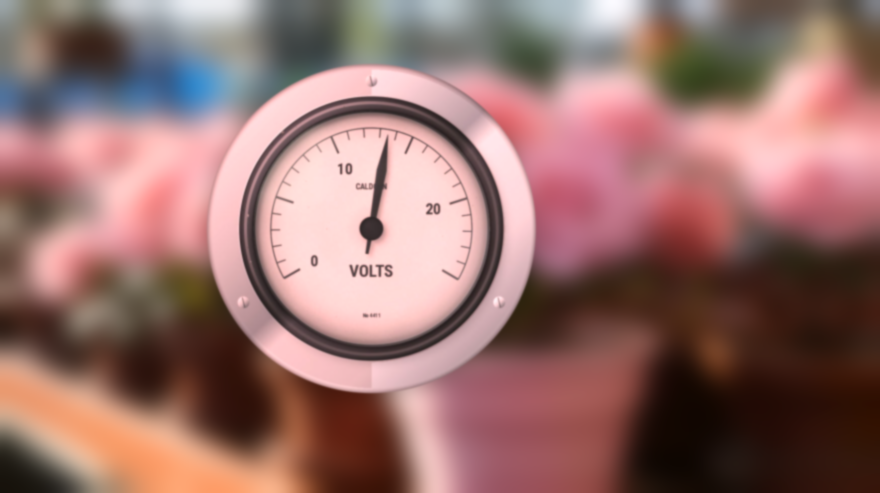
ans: 13.5,V
